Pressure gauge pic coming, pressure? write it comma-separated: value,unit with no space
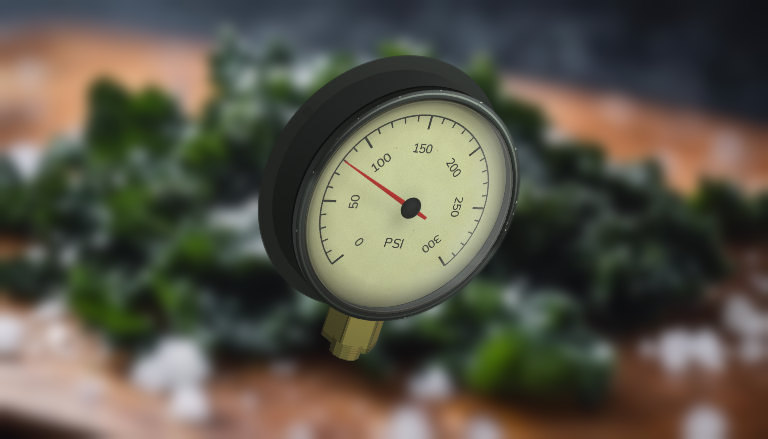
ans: 80,psi
